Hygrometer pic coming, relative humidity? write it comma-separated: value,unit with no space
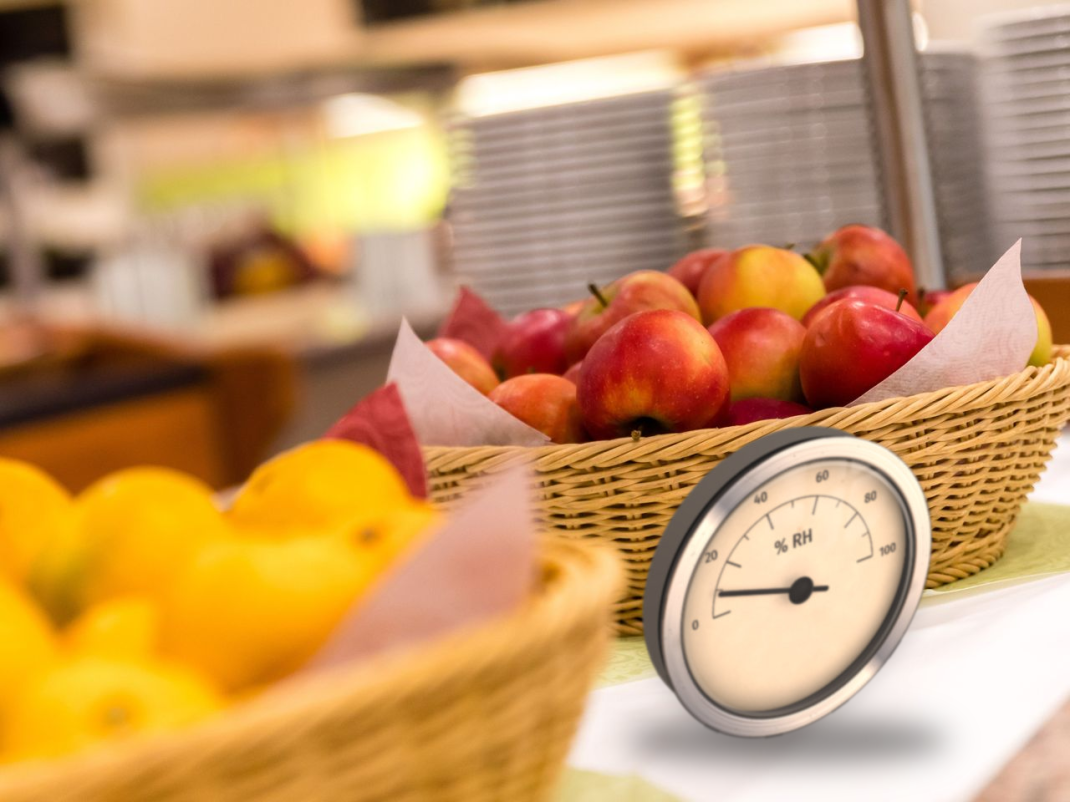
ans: 10,%
